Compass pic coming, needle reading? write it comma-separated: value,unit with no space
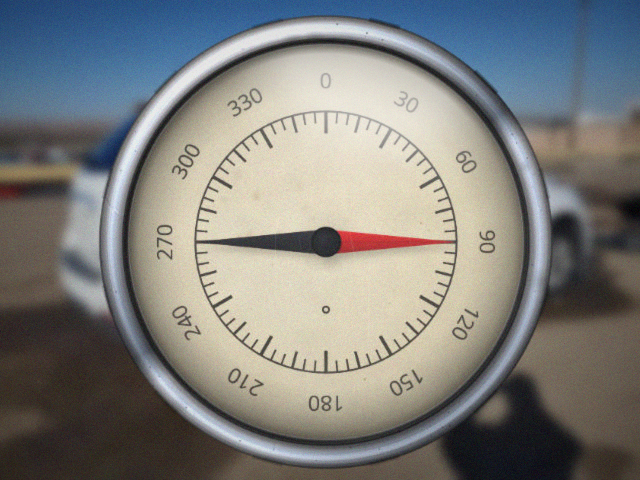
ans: 90,°
